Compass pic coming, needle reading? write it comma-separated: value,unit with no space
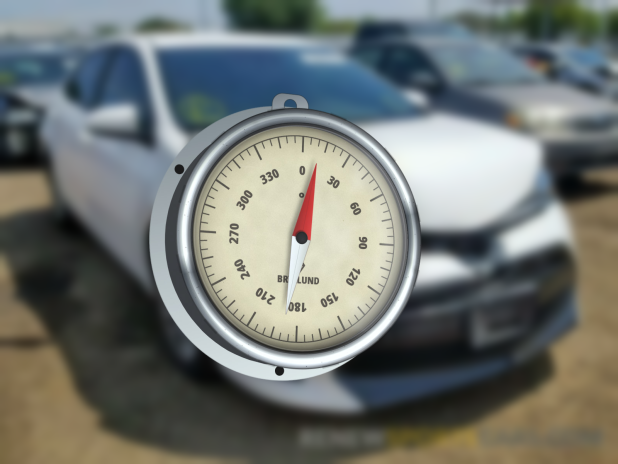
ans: 10,°
